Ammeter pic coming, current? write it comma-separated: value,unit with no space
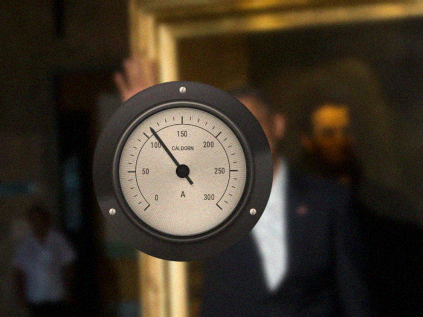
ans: 110,A
